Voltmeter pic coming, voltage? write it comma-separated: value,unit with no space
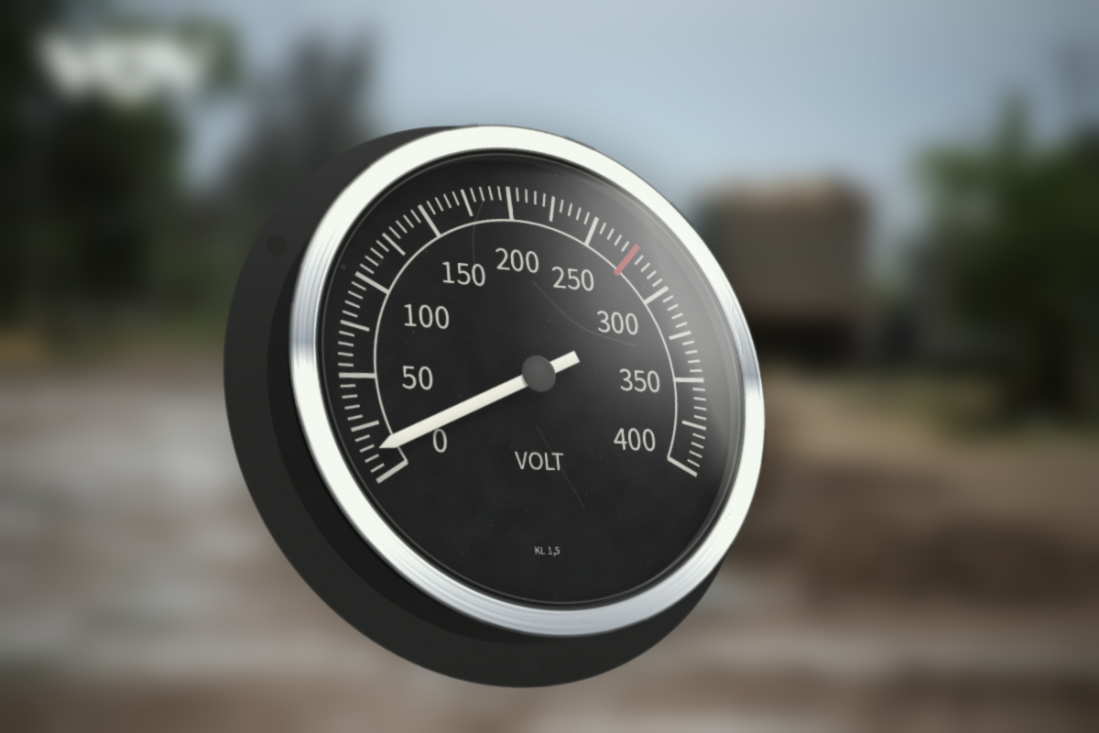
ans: 12.5,V
